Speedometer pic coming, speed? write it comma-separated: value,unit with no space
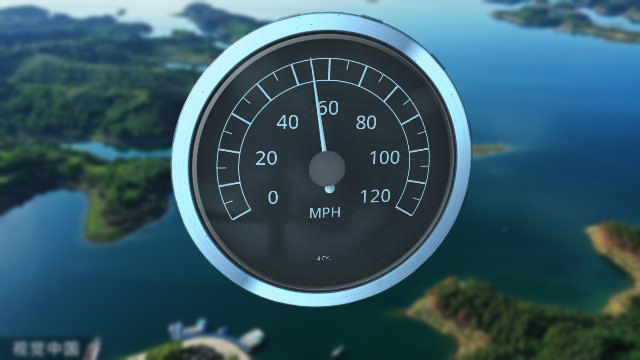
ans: 55,mph
